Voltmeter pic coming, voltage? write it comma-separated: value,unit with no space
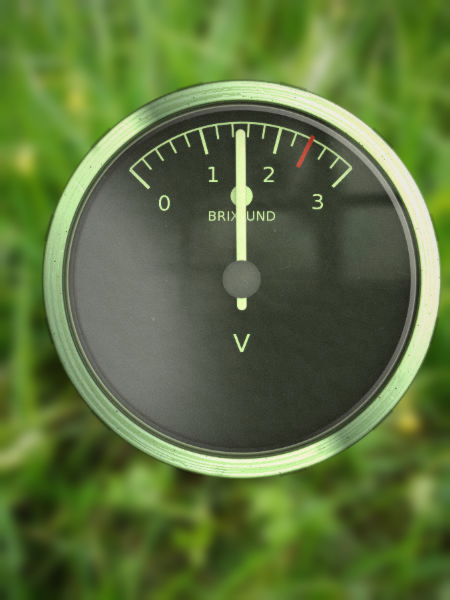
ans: 1.5,V
